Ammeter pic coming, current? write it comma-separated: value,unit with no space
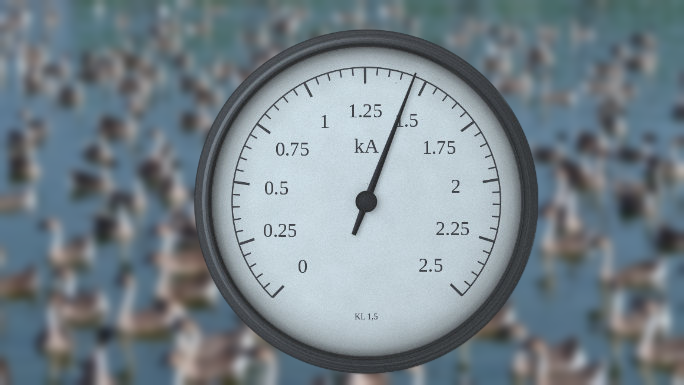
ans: 1.45,kA
